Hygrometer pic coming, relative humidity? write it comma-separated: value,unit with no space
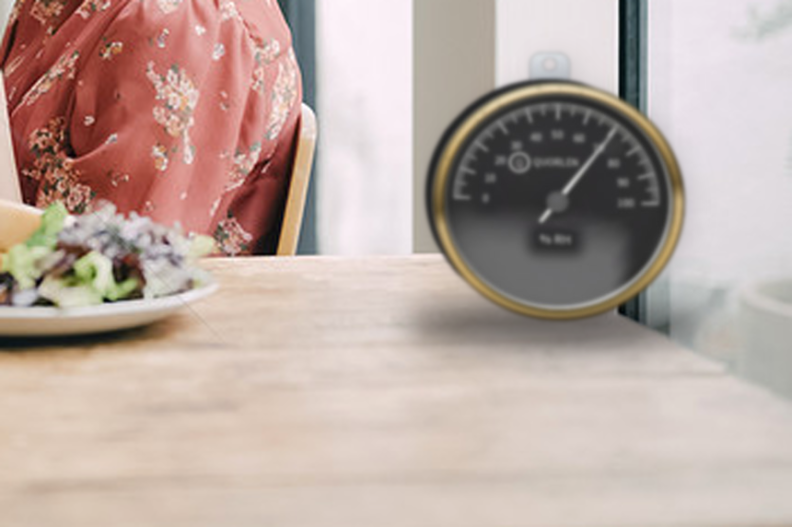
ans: 70,%
